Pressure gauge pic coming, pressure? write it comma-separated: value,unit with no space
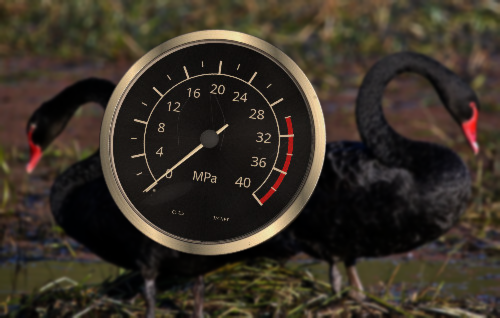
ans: 0,MPa
